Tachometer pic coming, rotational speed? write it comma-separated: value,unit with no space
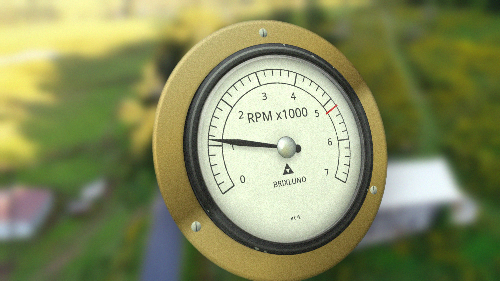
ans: 1100,rpm
